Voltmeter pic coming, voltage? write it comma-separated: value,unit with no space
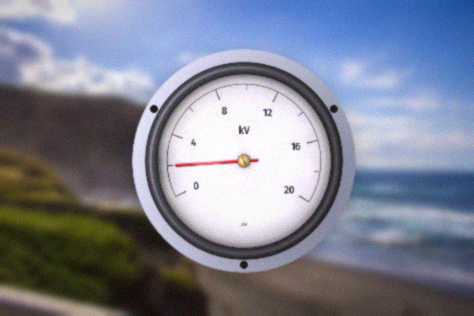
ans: 2,kV
